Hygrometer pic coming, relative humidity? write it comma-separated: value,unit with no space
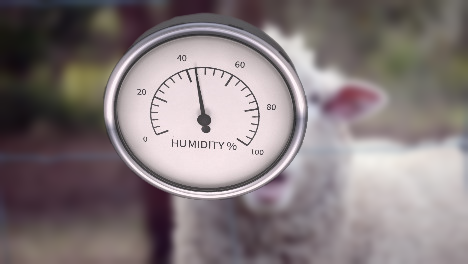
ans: 44,%
